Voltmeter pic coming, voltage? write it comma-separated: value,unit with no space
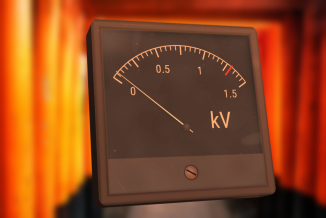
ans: 0.05,kV
